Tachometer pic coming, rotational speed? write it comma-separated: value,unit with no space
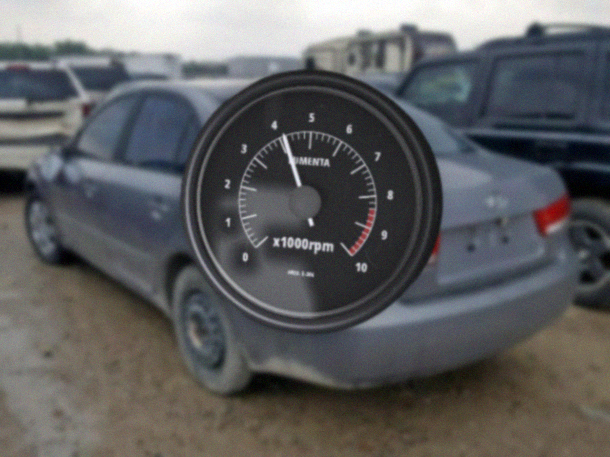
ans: 4200,rpm
